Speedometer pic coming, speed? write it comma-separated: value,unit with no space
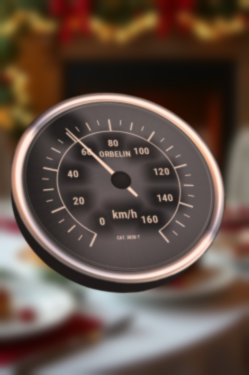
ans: 60,km/h
